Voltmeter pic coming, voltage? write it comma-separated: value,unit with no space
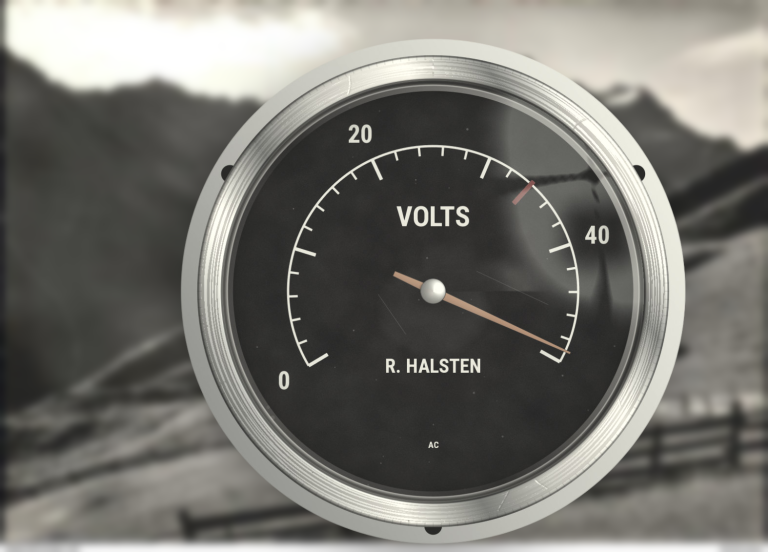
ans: 49,V
